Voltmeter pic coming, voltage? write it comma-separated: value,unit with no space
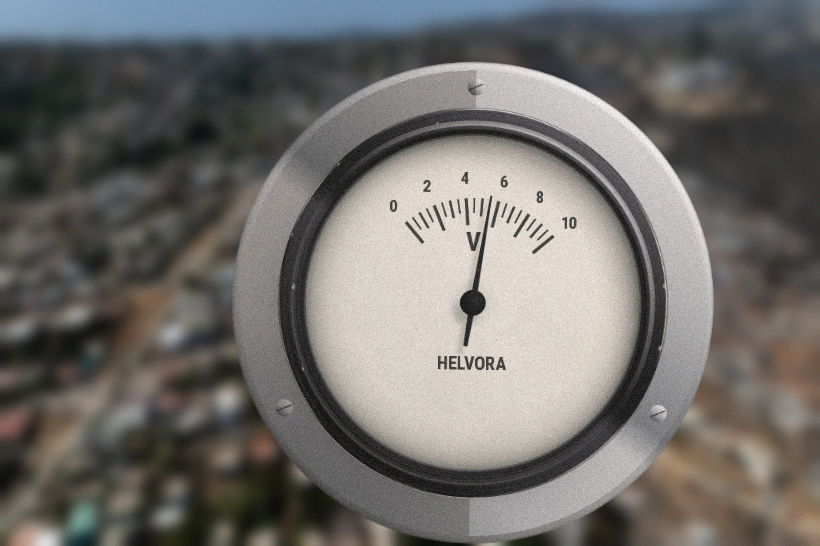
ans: 5.5,V
